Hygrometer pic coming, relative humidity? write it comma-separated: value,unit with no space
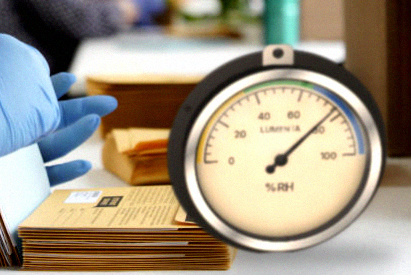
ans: 76,%
